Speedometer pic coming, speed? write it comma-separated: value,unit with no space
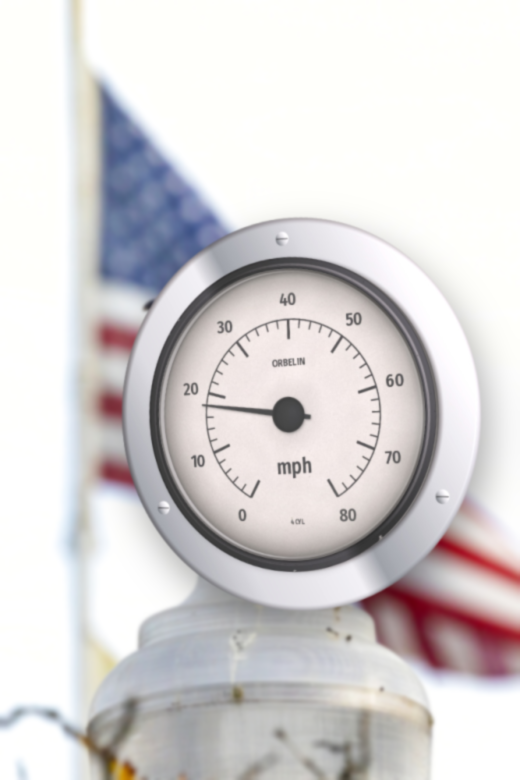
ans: 18,mph
